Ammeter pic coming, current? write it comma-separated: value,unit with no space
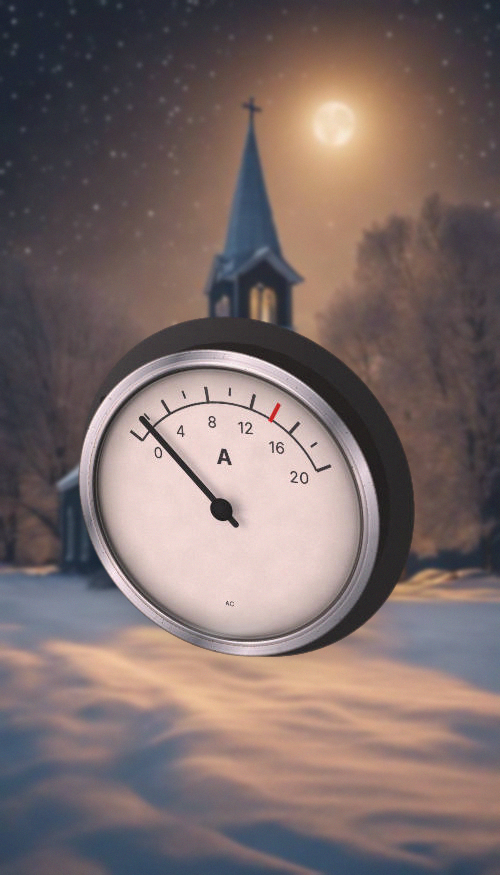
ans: 2,A
